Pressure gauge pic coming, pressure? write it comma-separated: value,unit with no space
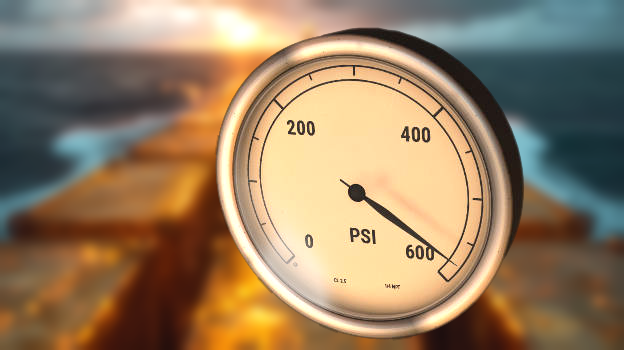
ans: 575,psi
